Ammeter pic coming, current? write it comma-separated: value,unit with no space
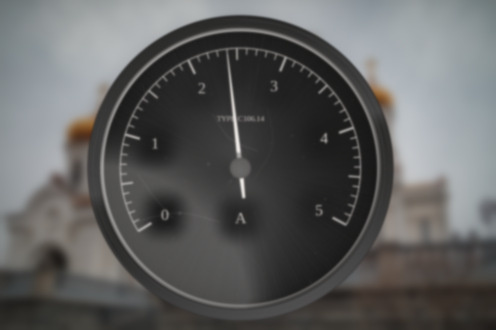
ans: 2.4,A
